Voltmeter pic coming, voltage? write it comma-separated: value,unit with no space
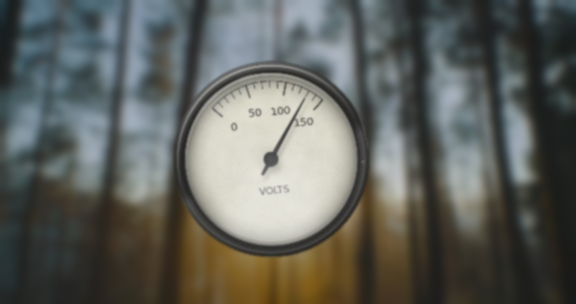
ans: 130,V
